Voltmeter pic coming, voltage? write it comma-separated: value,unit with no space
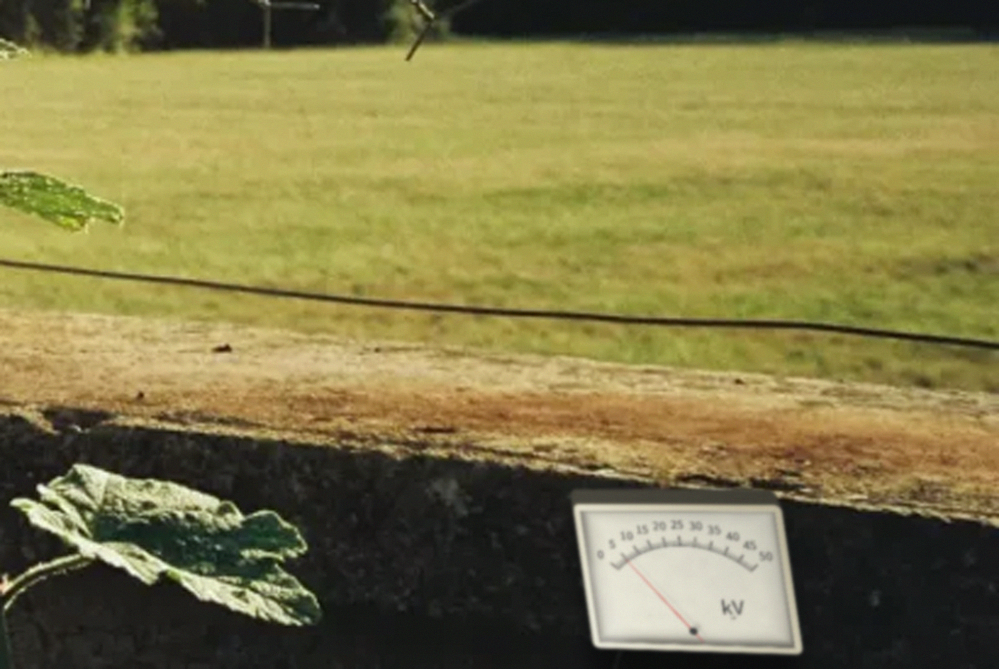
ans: 5,kV
